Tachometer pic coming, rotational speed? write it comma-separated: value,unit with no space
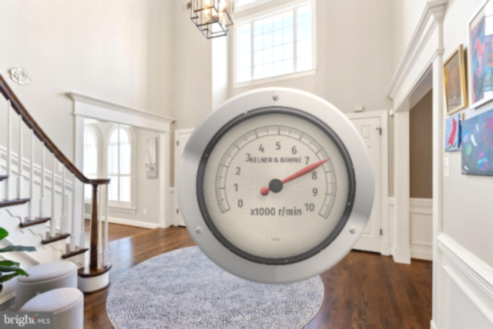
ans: 7500,rpm
